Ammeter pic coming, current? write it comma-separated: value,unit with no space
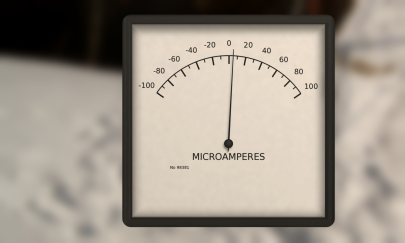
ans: 5,µA
